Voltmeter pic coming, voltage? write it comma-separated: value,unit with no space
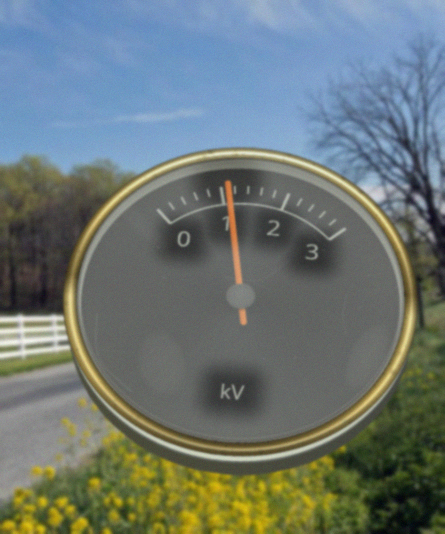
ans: 1.1,kV
